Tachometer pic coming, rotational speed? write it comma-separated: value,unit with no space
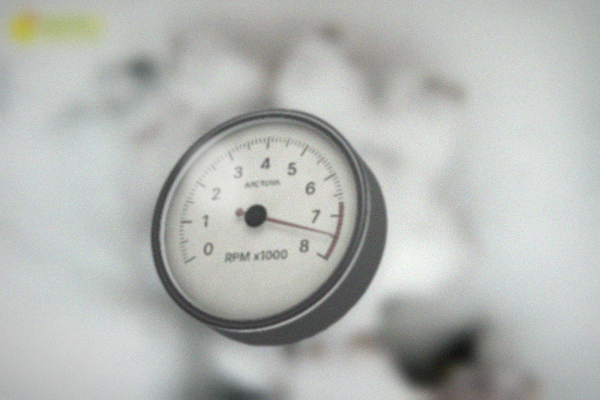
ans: 7500,rpm
